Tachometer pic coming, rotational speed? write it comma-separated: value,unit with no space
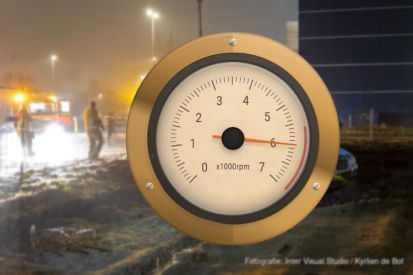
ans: 6000,rpm
